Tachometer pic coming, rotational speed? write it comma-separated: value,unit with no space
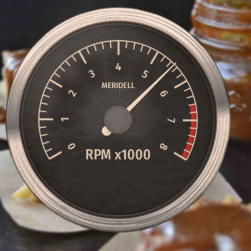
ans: 5500,rpm
